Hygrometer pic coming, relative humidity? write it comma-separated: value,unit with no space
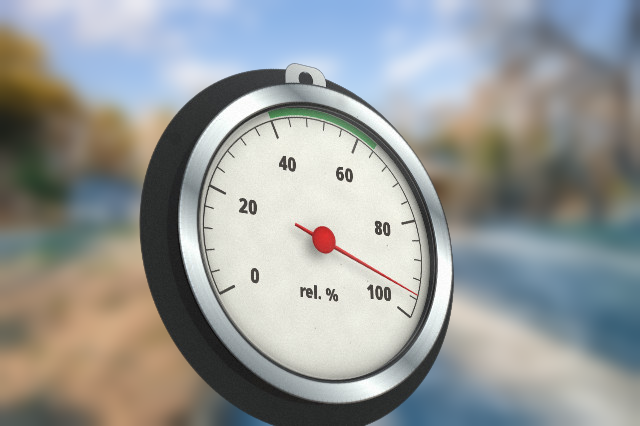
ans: 96,%
